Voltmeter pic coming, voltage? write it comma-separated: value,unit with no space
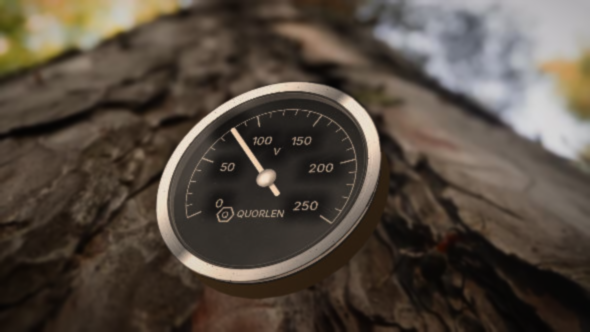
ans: 80,V
